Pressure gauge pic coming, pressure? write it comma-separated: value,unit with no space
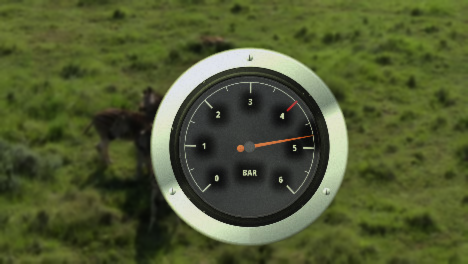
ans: 4.75,bar
